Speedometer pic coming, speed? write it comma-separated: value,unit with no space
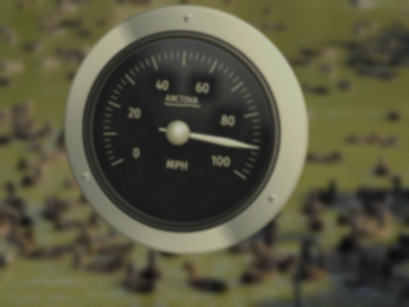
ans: 90,mph
